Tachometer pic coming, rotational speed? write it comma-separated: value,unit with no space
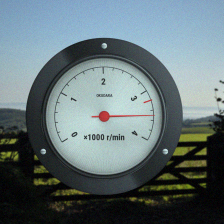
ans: 3500,rpm
